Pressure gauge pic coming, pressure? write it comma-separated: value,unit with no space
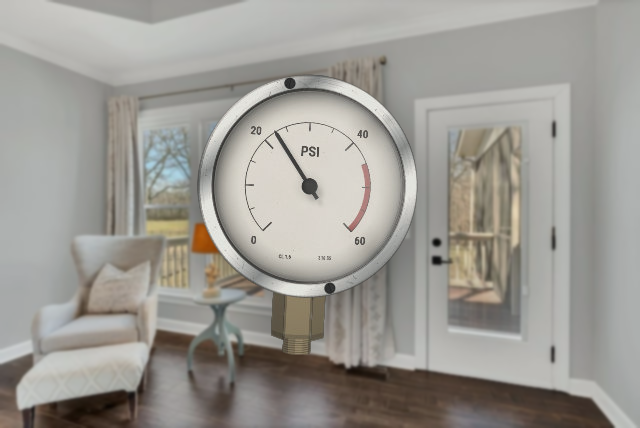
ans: 22.5,psi
